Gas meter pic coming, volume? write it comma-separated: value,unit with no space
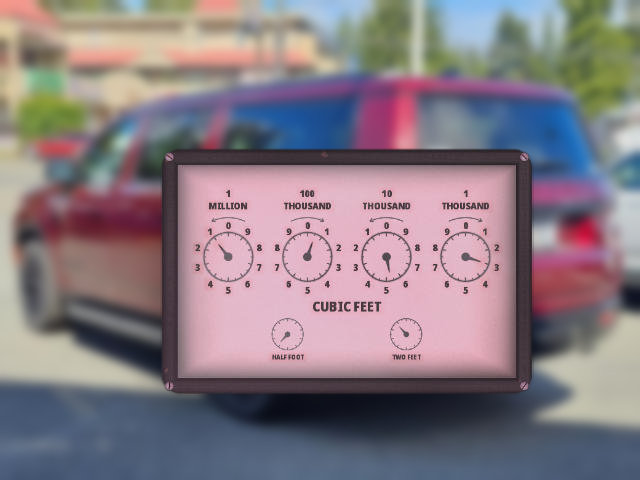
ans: 105300,ft³
